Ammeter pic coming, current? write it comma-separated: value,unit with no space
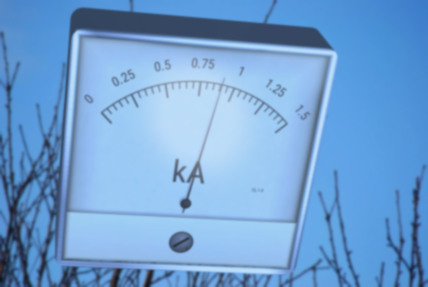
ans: 0.9,kA
